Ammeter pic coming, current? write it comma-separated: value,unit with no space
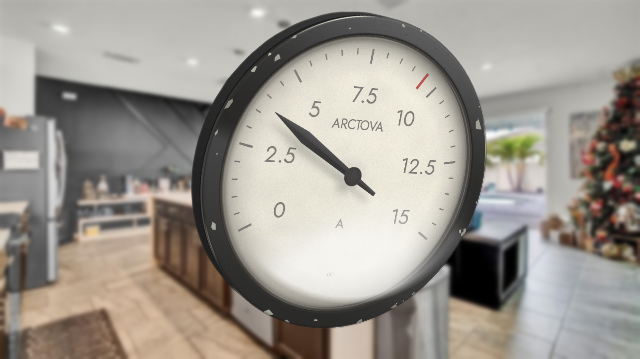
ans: 3.75,A
